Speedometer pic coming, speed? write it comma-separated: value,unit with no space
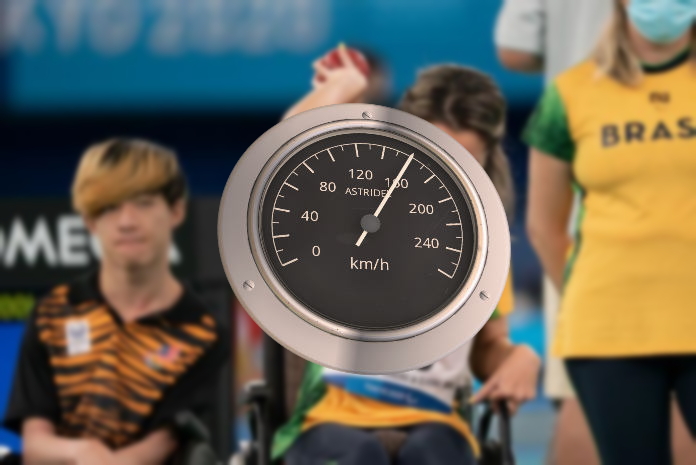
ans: 160,km/h
